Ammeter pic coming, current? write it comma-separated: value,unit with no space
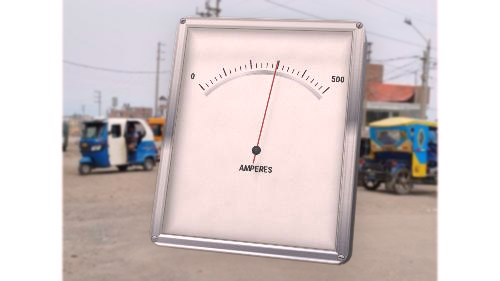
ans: 300,A
